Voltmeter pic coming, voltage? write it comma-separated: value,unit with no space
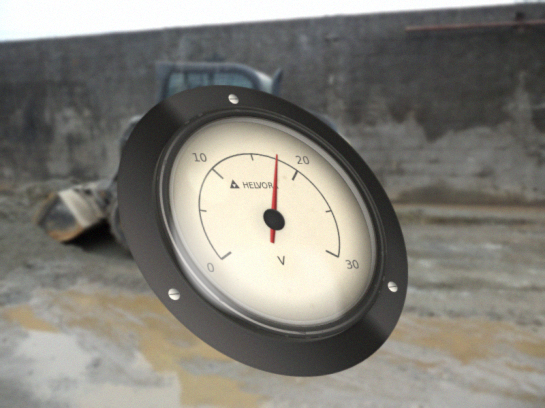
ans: 17.5,V
